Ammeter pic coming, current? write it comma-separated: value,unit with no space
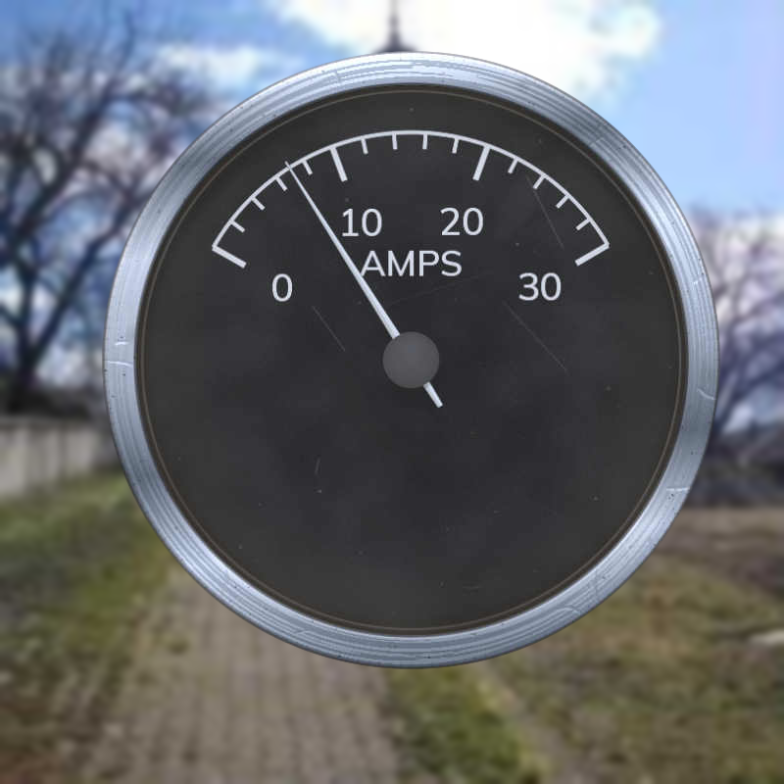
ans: 7,A
